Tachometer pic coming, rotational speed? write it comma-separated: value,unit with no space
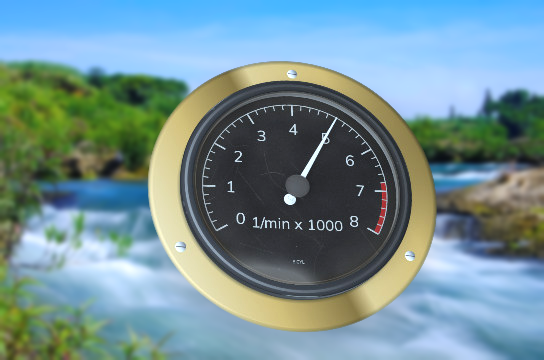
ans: 5000,rpm
